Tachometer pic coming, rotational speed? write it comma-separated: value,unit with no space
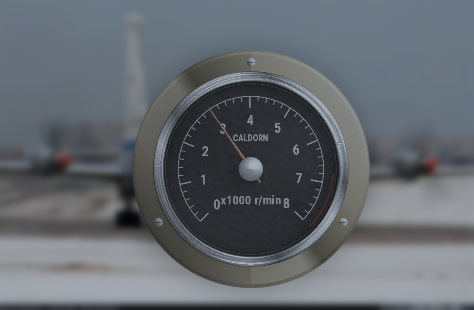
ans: 3000,rpm
